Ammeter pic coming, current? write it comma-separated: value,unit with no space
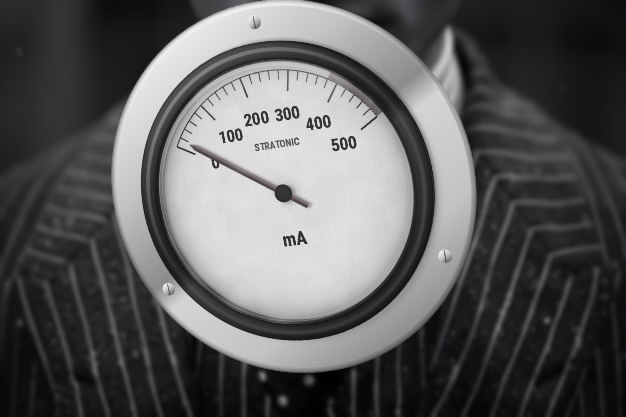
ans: 20,mA
